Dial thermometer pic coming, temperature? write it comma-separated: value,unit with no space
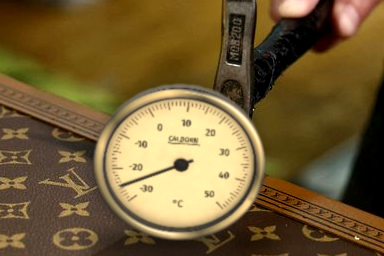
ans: -25,°C
